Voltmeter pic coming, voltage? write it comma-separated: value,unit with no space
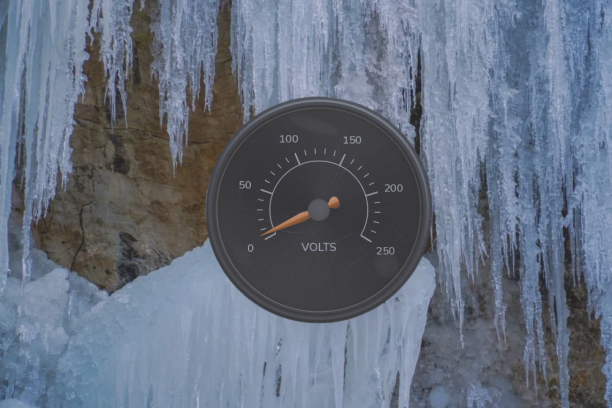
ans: 5,V
